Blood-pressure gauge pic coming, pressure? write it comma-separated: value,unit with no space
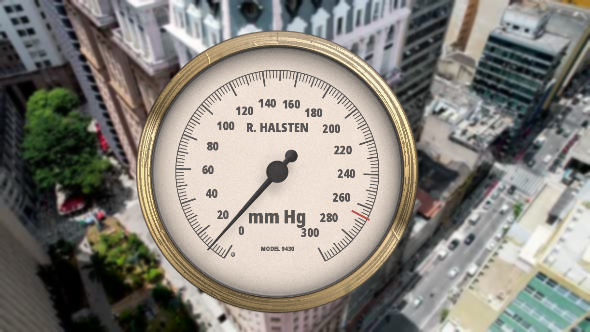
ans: 10,mmHg
